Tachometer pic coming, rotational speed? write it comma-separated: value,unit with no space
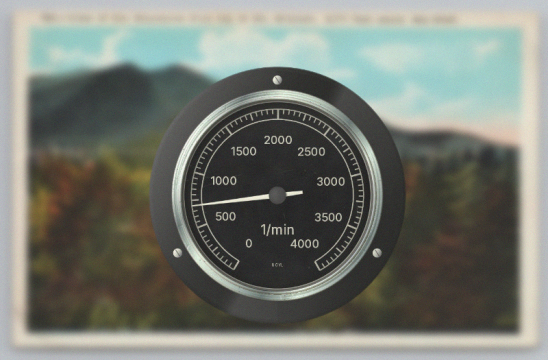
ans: 700,rpm
